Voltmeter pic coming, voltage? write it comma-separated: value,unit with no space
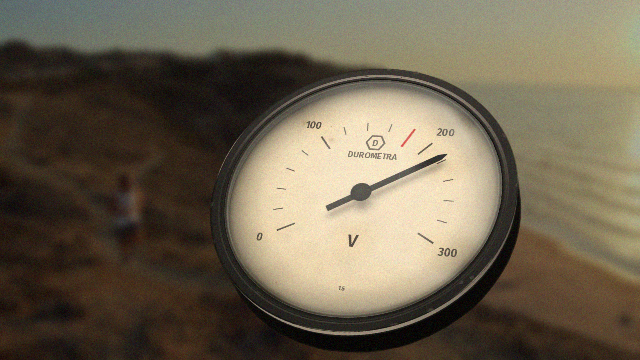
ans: 220,V
